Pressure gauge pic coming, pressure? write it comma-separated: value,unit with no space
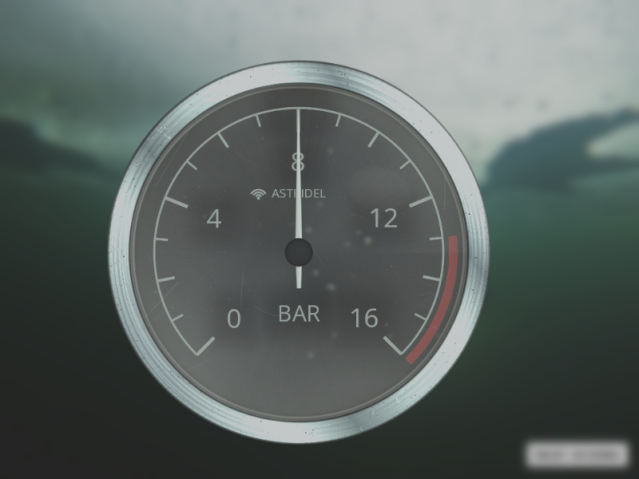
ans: 8,bar
